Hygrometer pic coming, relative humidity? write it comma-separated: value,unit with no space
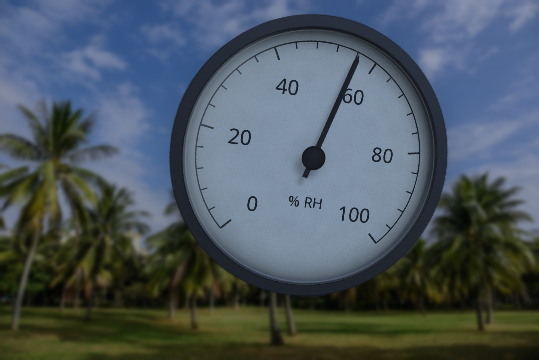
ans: 56,%
